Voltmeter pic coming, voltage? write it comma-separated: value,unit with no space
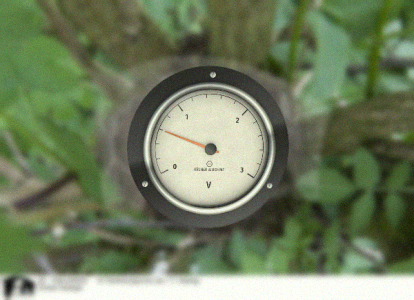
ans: 0.6,V
